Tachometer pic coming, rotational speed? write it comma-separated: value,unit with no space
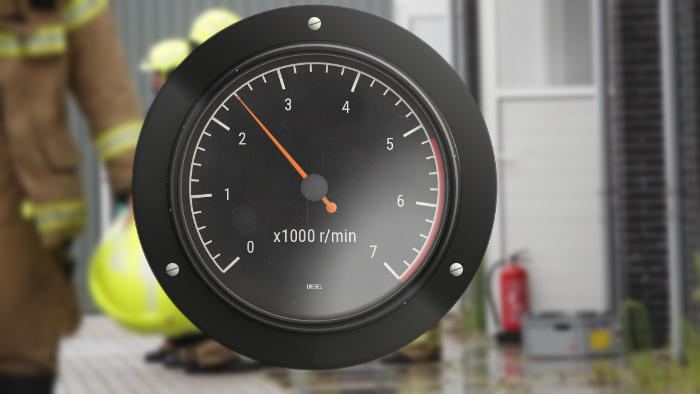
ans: 2400,rpm
